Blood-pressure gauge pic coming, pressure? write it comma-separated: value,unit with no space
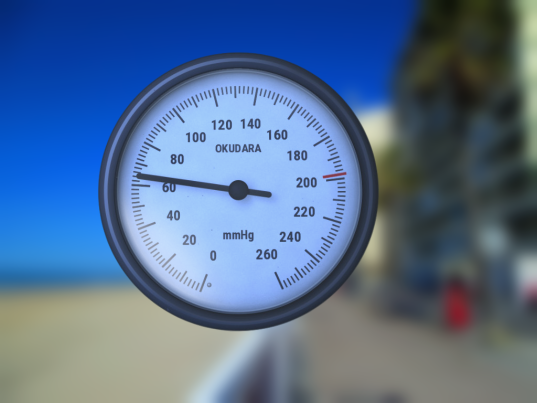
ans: 64,mmHg
